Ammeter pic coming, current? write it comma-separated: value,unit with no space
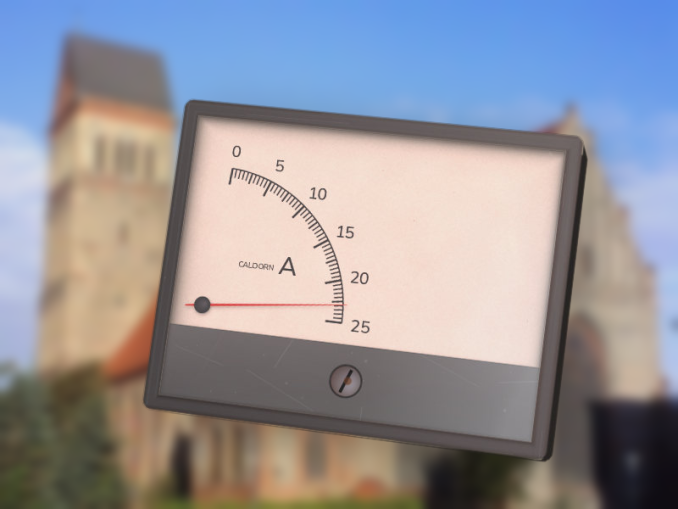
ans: 23,A
